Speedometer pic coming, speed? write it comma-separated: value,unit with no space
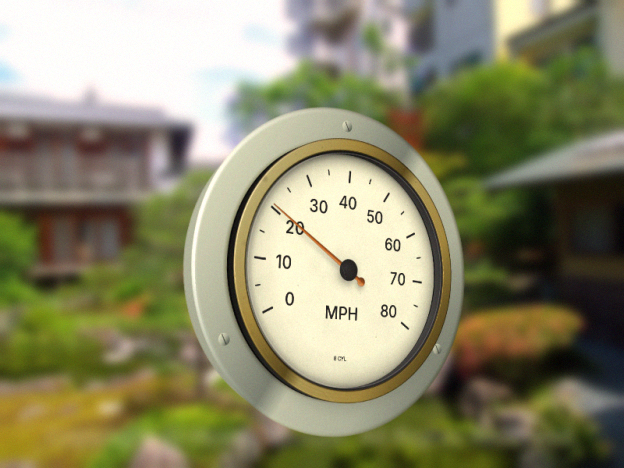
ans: 20,mph
